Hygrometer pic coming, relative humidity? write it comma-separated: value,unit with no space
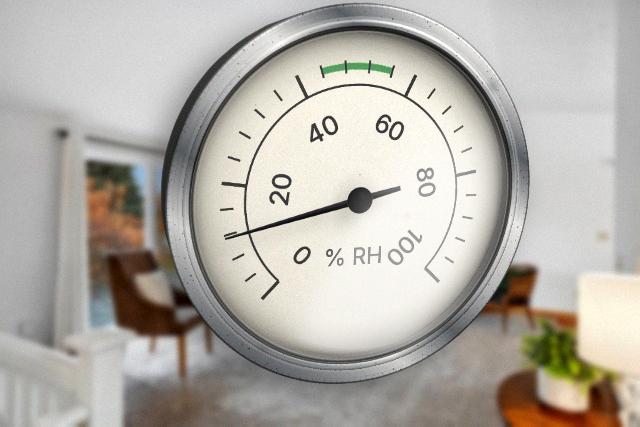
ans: 12,%
